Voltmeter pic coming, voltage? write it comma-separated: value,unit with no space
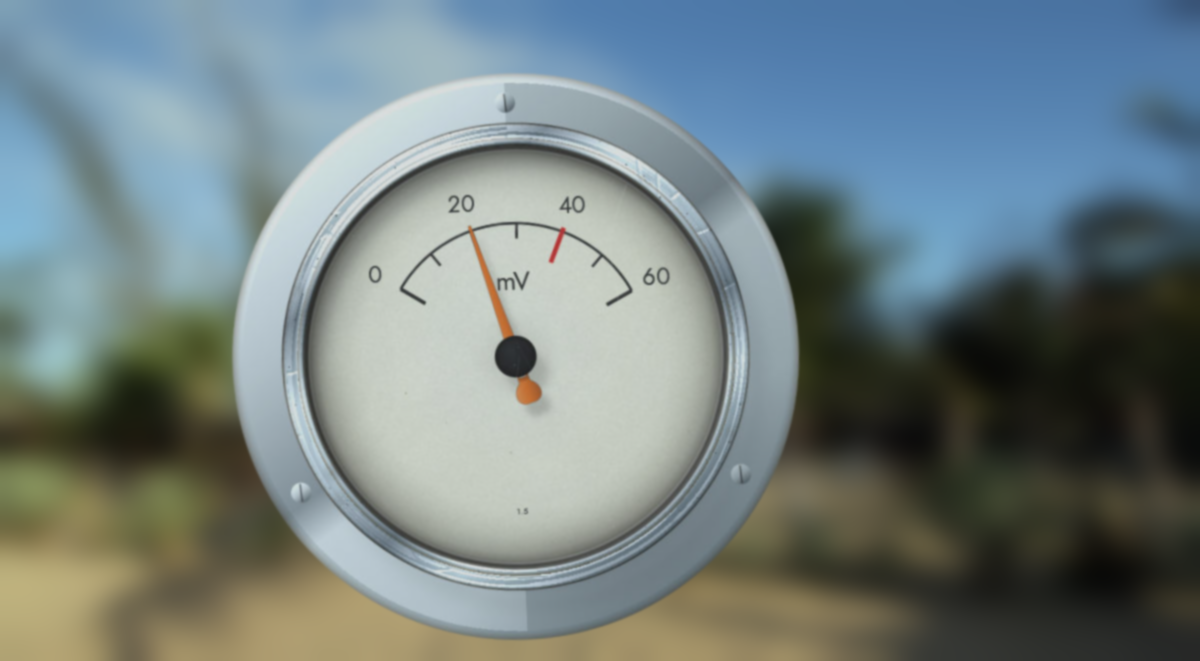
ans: 20,mV
